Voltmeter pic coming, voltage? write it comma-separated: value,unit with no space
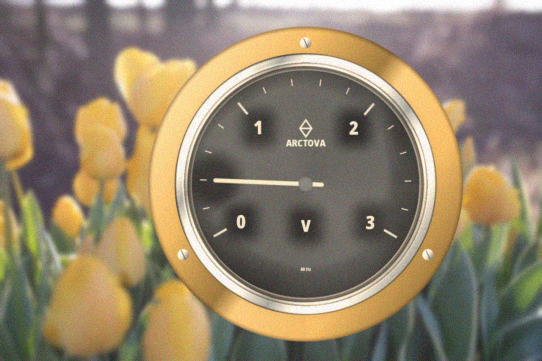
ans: 0.4,V
